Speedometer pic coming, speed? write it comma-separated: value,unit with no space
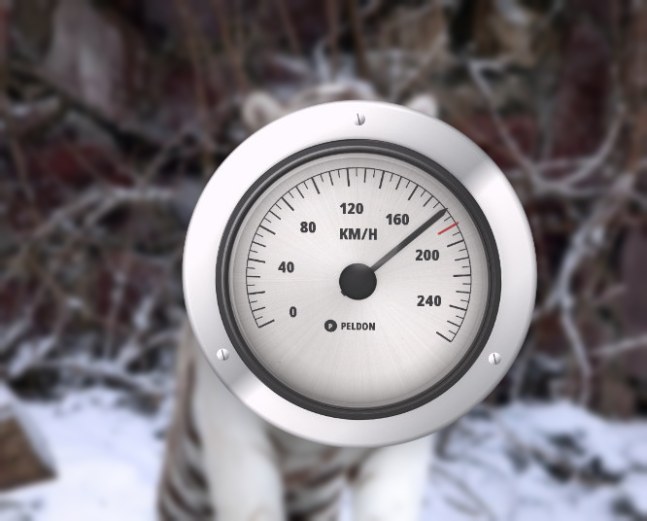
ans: 180,km/h
